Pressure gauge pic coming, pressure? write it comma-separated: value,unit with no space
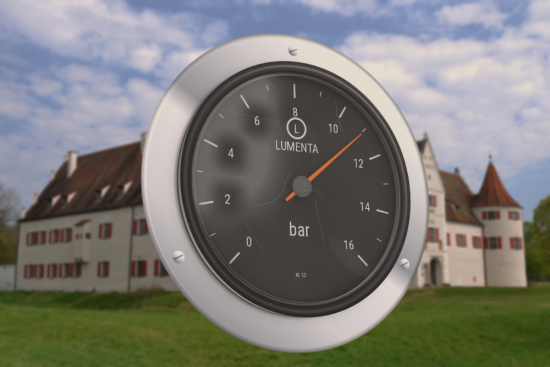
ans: 11,bar
